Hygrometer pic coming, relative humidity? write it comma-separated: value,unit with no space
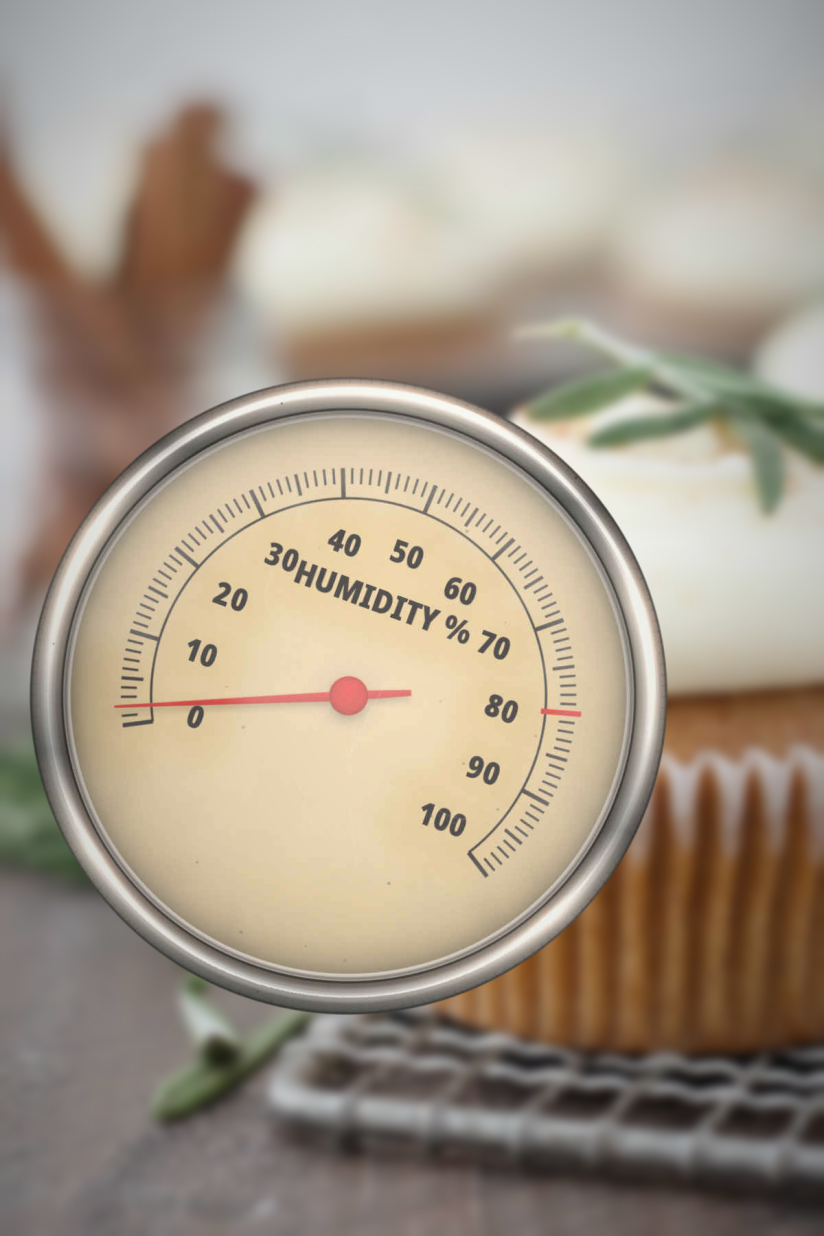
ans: 2,%
